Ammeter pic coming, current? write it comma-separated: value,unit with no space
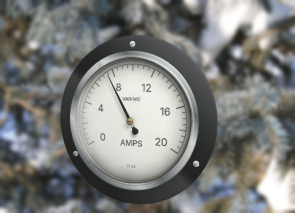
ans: 7.5,A
